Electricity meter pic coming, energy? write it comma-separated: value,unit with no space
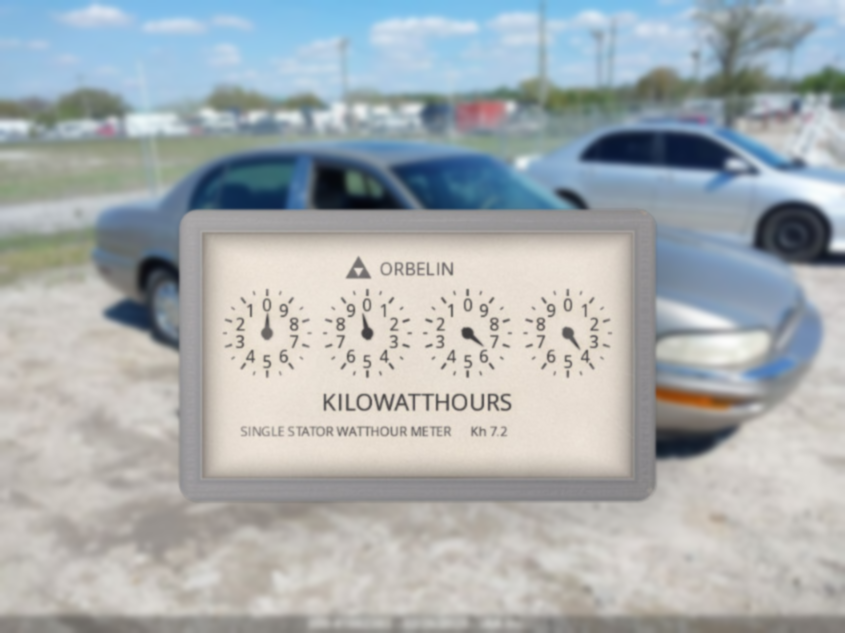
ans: 9964,kWh
